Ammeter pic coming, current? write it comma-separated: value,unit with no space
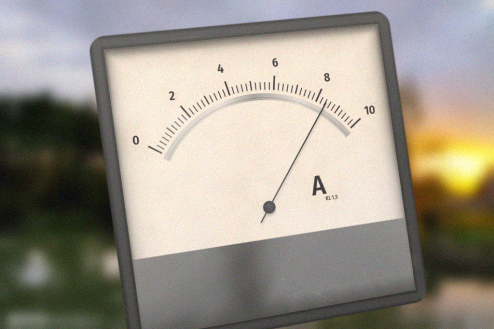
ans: 8.4,A
